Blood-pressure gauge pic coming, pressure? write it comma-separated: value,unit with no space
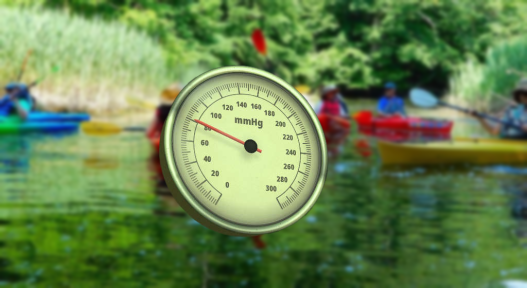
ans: 80,mmHg
